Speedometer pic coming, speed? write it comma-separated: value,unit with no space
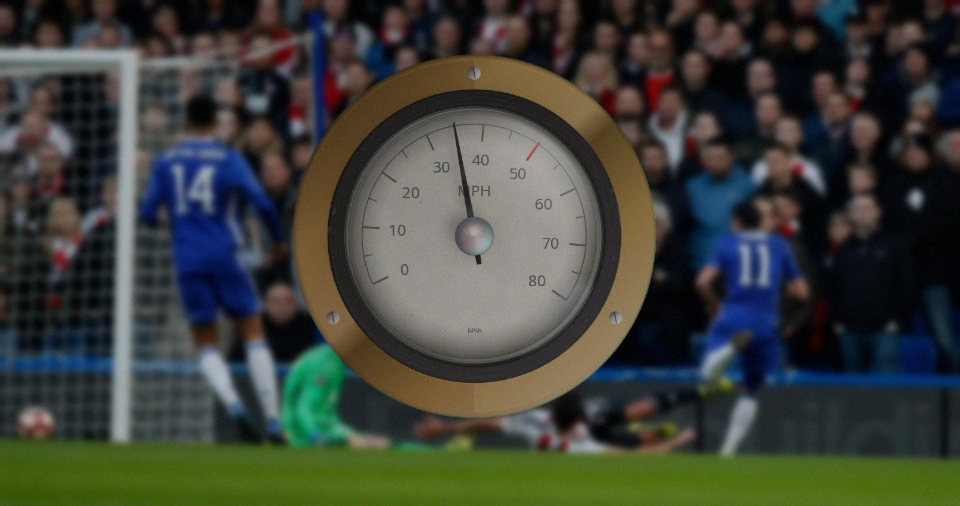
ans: 35,mph
